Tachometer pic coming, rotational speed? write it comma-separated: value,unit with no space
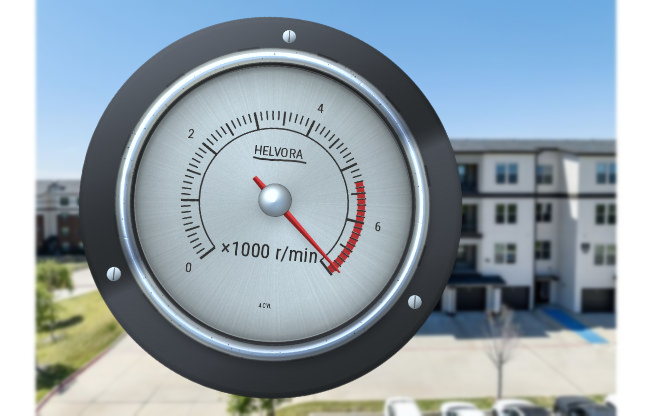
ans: 6900,rpm
